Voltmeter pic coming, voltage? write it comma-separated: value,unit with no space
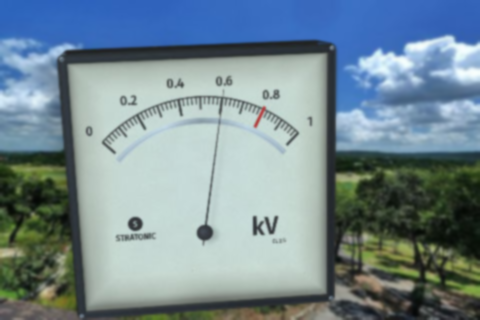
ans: 0.6,kV
